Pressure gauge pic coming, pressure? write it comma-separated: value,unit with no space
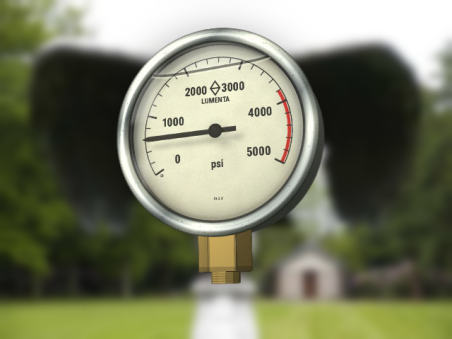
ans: 600,psi
